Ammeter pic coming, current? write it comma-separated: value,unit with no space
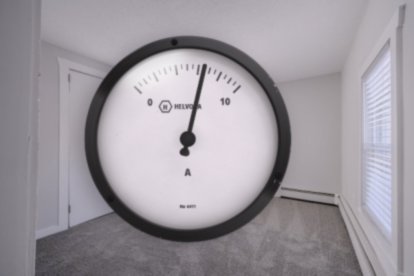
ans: 6.5,A
